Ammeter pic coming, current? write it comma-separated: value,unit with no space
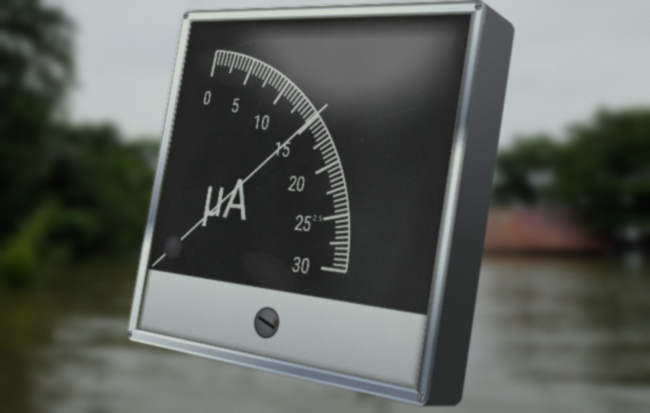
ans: 15,µA
